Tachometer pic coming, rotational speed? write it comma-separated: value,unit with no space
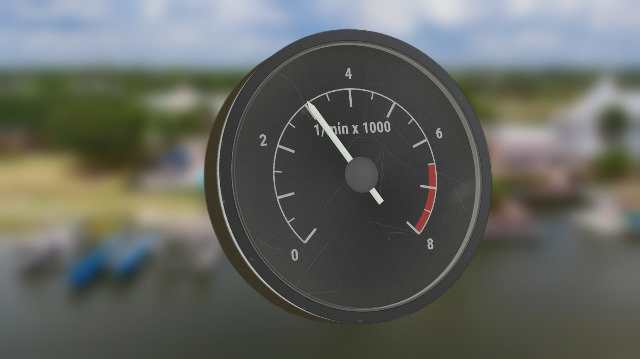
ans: 3000,rpm
